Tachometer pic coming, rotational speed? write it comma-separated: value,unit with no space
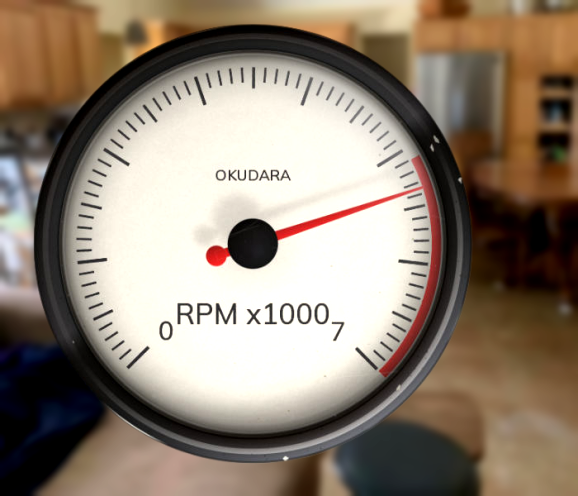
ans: 5350,rpm
